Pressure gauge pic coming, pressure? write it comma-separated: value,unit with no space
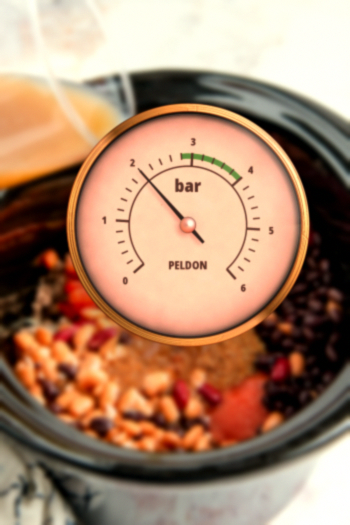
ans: 2,bar
